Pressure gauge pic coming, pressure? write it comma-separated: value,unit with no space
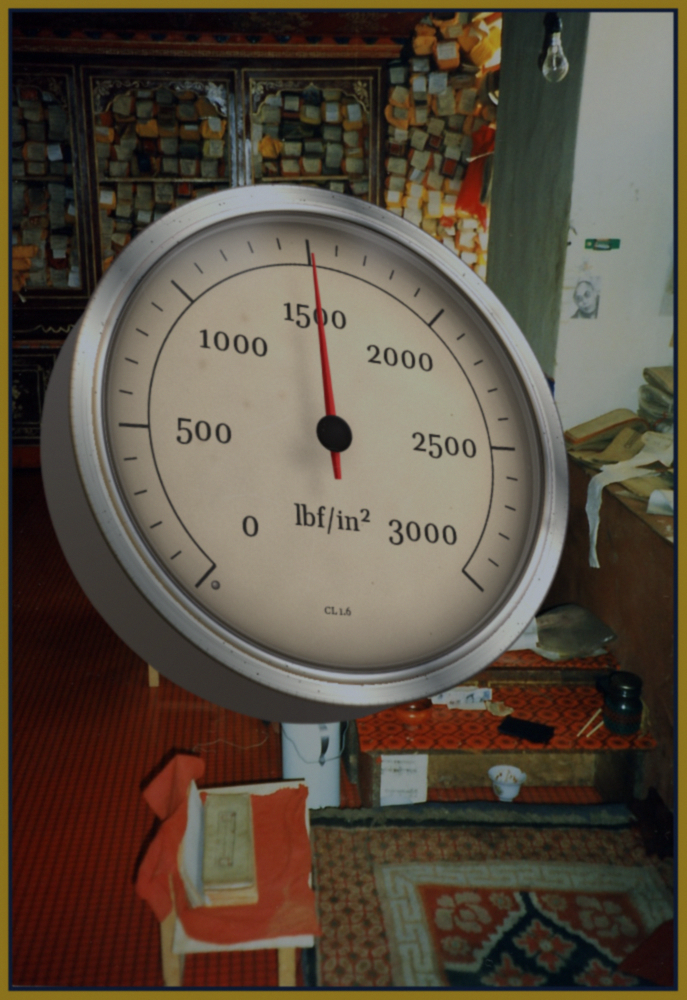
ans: 1500,psi
